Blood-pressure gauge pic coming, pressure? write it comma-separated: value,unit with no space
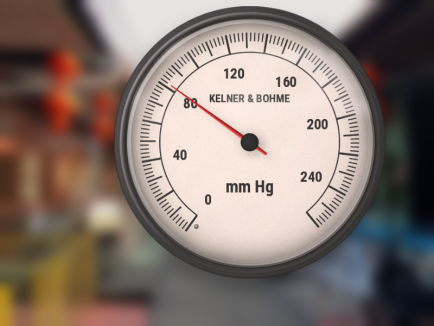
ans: 82,mmHg
